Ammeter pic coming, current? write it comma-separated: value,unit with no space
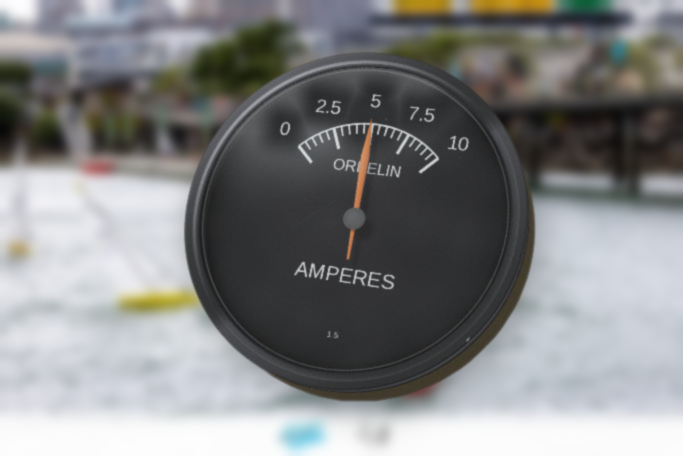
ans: 5,A
